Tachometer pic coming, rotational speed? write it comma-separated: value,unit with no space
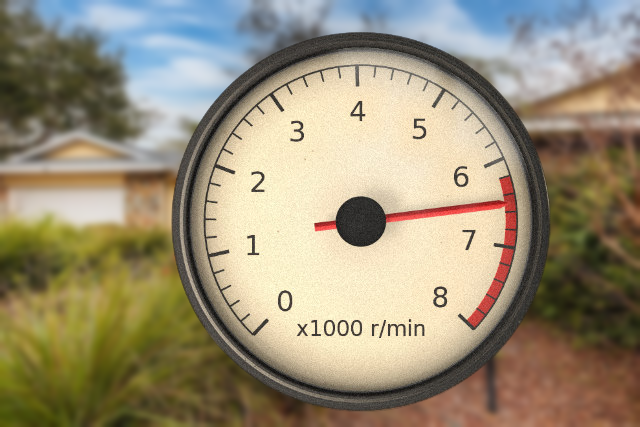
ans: 6500,rpm
